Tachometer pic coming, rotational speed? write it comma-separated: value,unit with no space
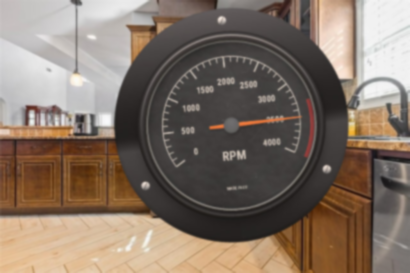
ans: 3500,rpm
